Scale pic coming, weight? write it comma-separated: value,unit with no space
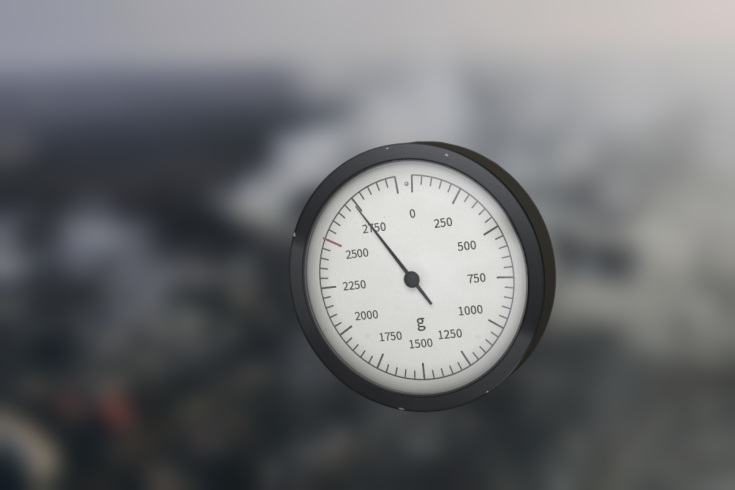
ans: 2750,g
